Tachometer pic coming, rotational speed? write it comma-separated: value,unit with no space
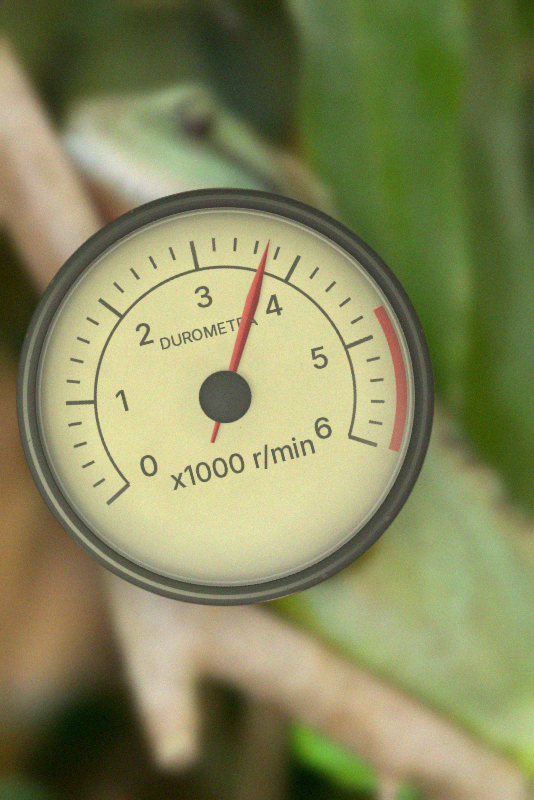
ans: 3700,rpm
